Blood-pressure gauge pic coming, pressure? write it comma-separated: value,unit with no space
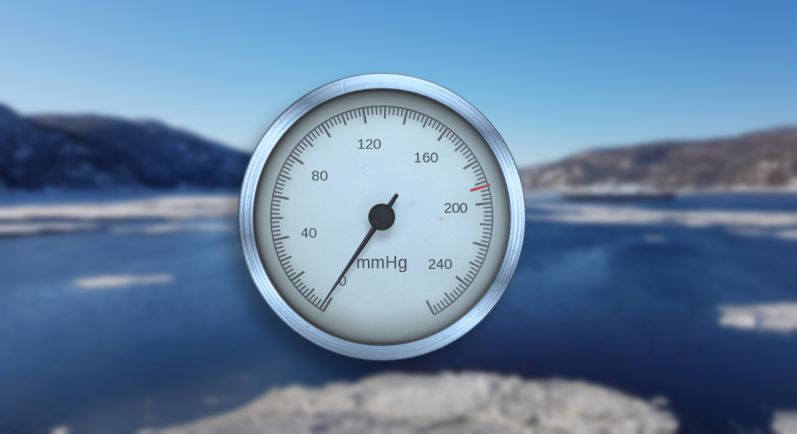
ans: 2,mmHg
